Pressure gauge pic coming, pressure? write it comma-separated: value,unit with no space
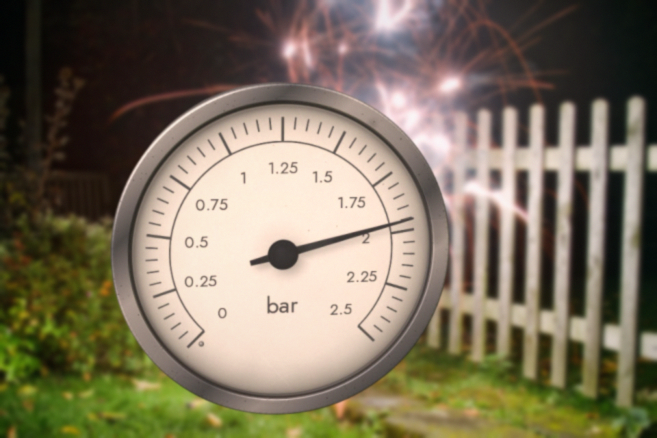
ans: 1.95,bar
